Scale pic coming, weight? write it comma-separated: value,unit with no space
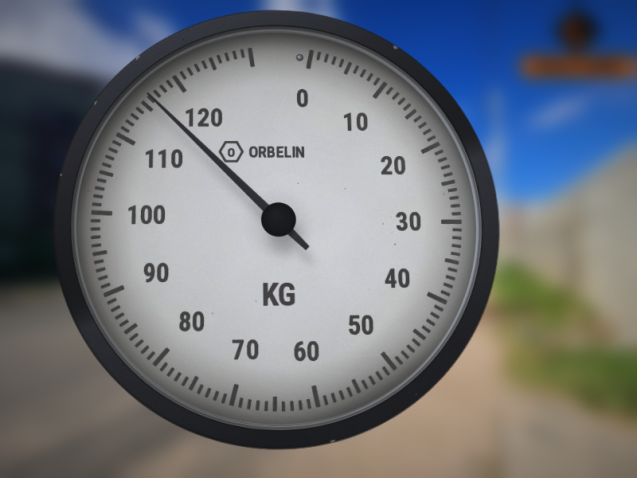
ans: 116,kg
